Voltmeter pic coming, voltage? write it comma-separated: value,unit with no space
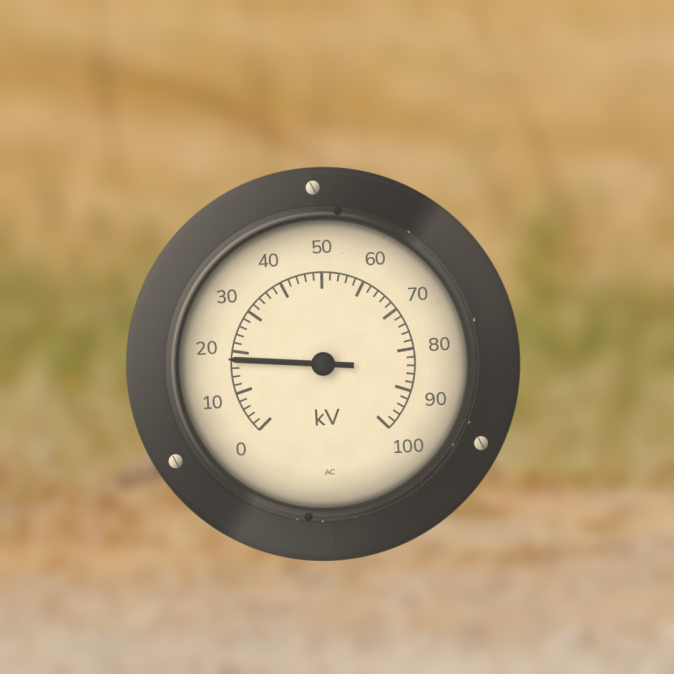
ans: 18,kV
